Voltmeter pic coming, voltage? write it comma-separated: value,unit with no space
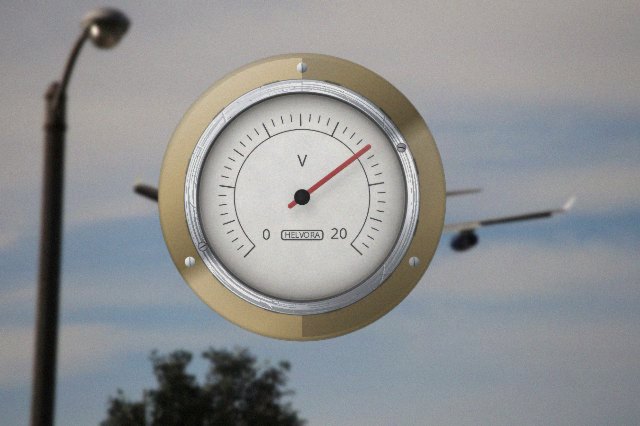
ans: 14,V
